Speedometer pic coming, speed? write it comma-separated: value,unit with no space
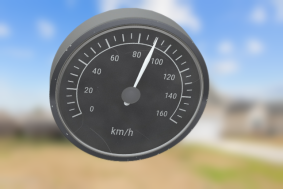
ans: 90,km/h
